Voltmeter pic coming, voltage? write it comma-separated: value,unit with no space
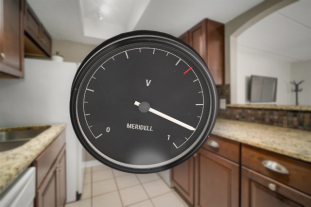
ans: 0.9,V
